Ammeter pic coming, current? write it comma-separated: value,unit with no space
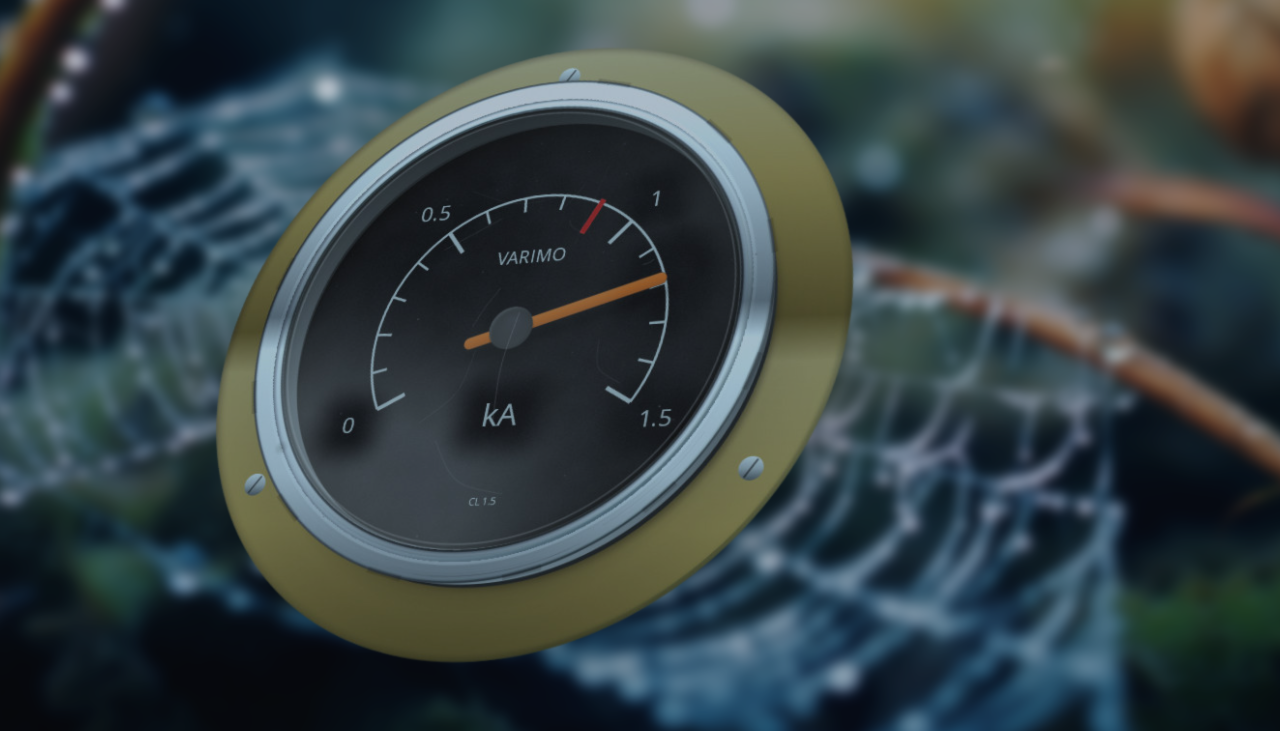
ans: 1.2,kA
